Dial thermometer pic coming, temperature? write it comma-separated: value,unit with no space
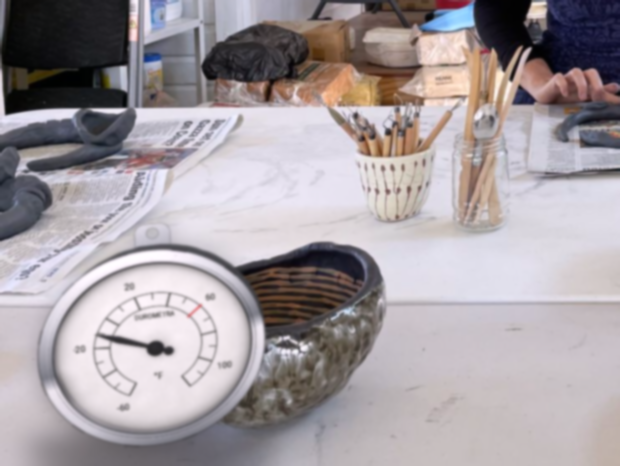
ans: -10,°F
